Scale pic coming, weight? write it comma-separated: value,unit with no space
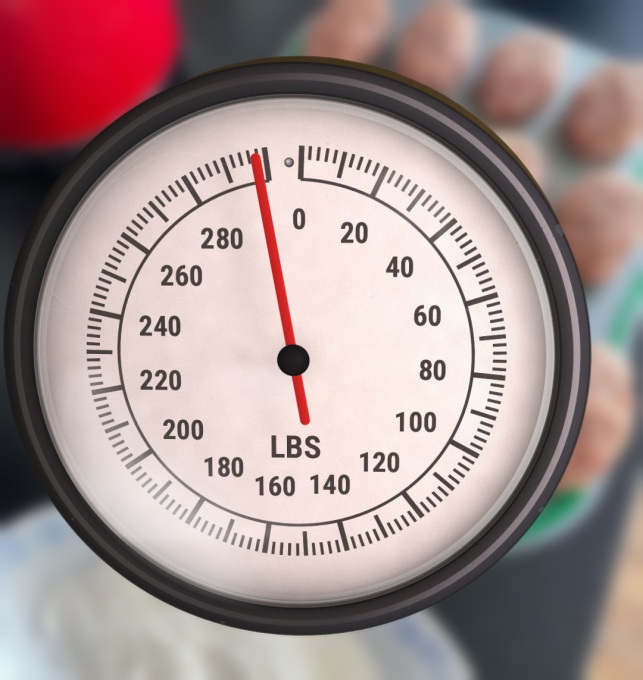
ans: 298,lb
